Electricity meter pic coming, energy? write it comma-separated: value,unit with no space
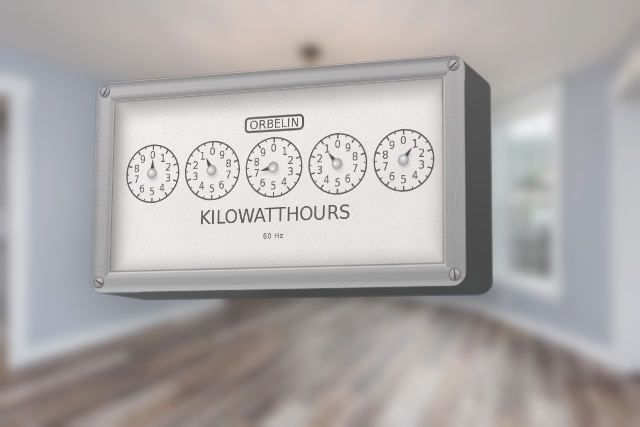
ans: 711,kWh
